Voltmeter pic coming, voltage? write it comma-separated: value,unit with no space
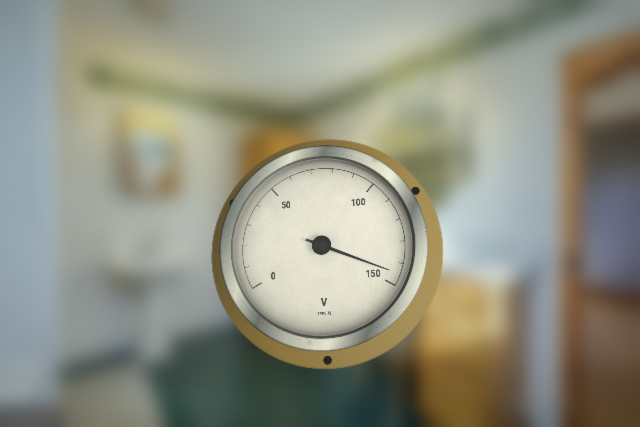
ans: 145,V
